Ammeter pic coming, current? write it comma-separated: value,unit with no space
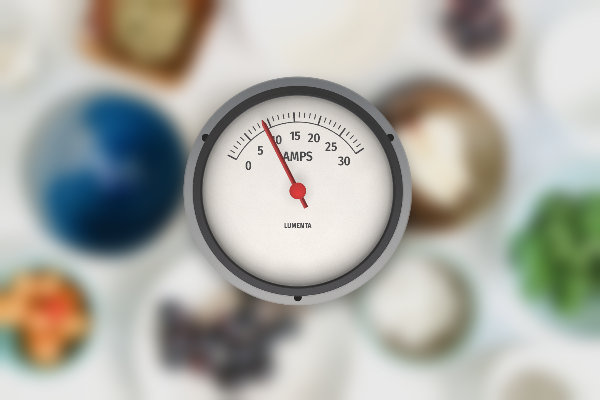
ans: 9,A
